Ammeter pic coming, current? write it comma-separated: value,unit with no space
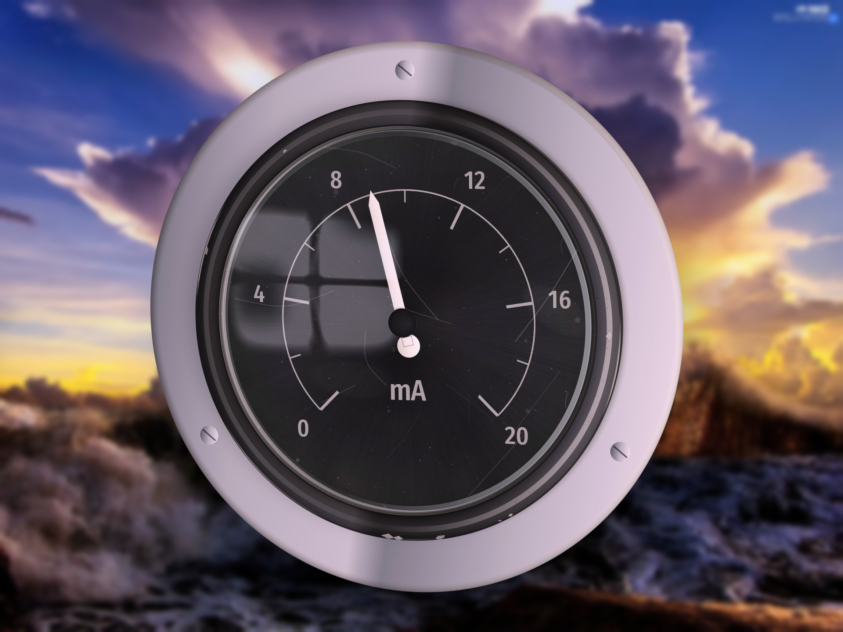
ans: 9,mA
